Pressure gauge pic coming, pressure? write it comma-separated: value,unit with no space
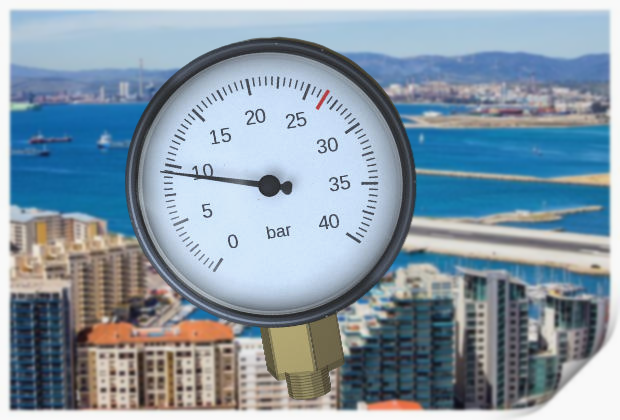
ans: 9.5,bar
